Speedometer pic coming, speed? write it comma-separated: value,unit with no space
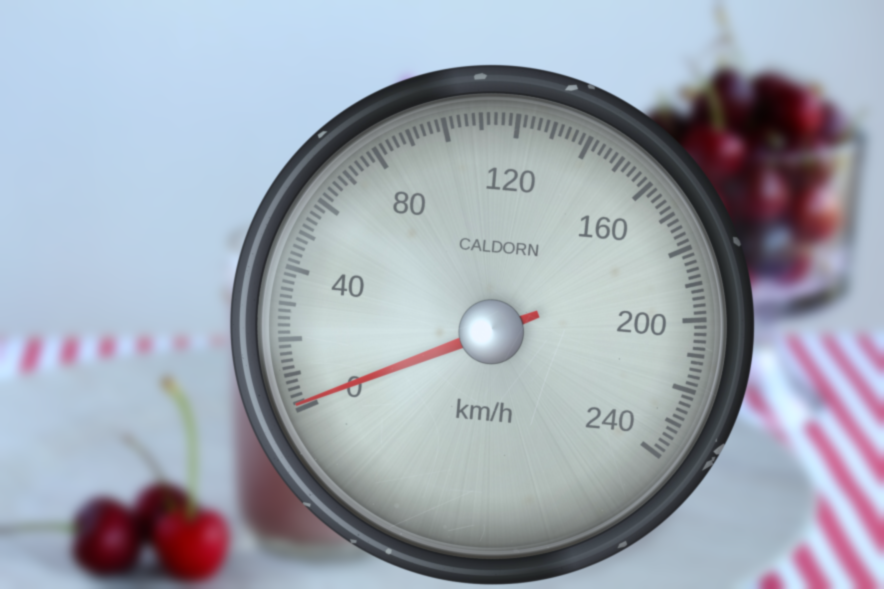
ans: 2,km/h
